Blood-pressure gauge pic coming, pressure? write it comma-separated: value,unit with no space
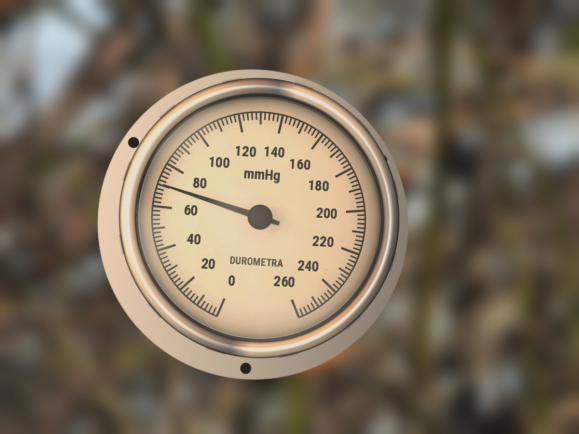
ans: 70,mmHg
